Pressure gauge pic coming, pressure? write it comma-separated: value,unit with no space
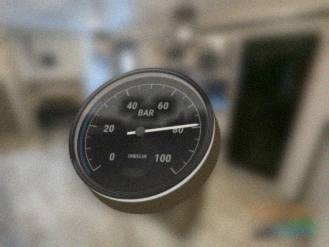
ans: 80,bar
